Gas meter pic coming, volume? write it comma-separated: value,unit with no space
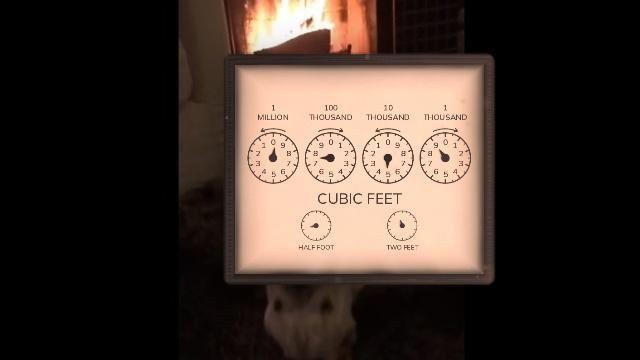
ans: 974900,ft³
